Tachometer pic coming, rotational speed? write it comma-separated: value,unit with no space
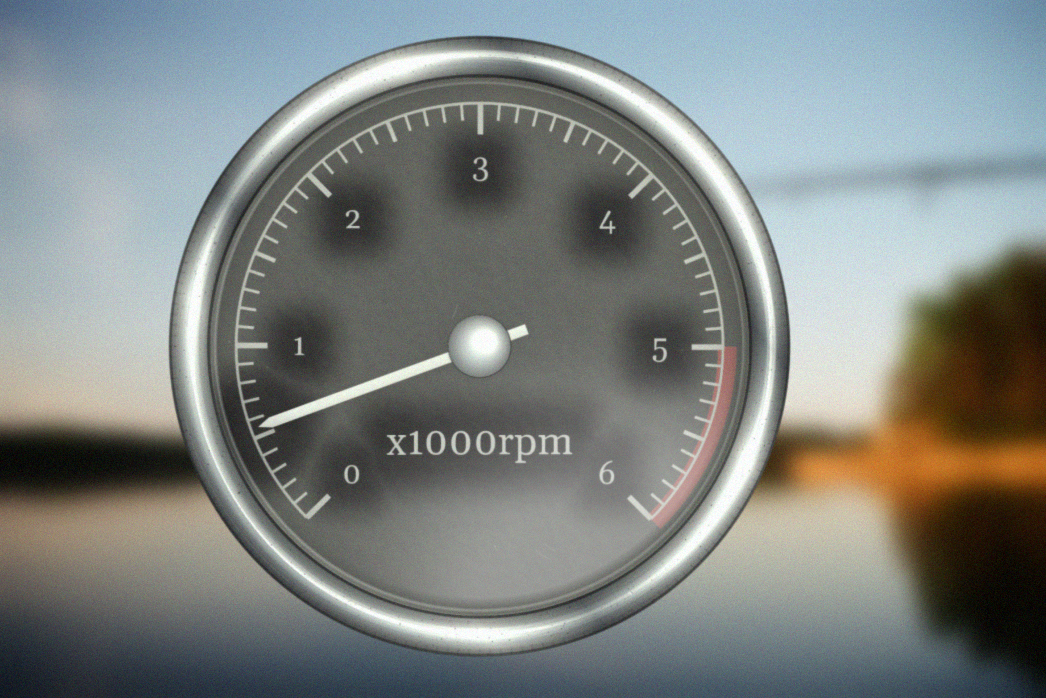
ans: 550,rpm
